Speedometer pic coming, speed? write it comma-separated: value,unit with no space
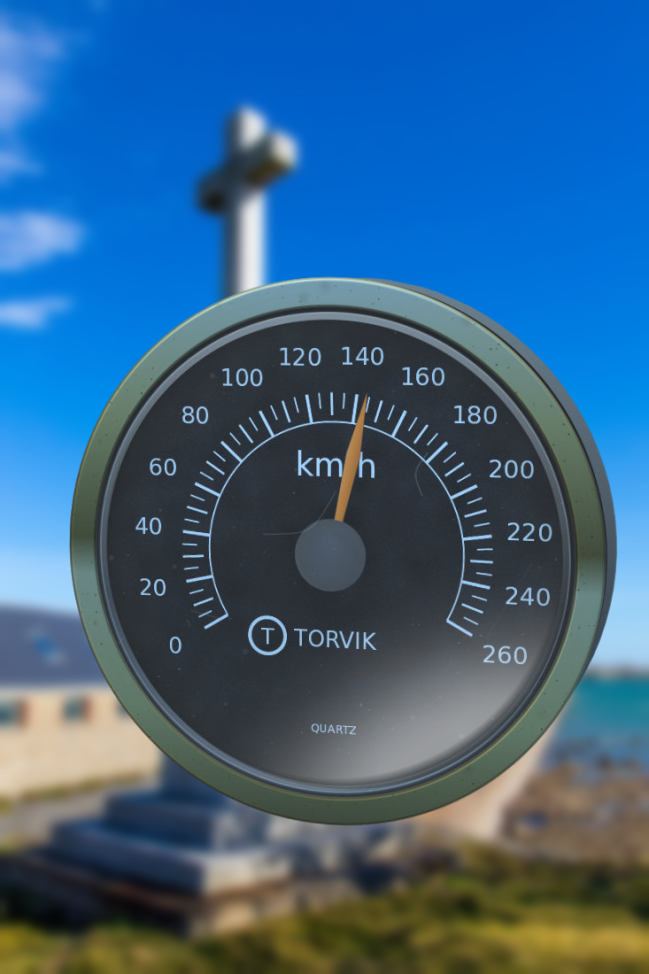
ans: 145,km/h
